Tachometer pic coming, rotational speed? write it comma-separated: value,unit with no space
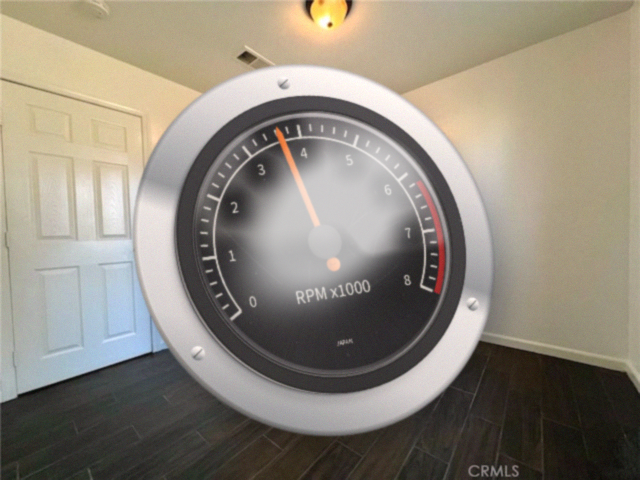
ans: 3600,rpm
